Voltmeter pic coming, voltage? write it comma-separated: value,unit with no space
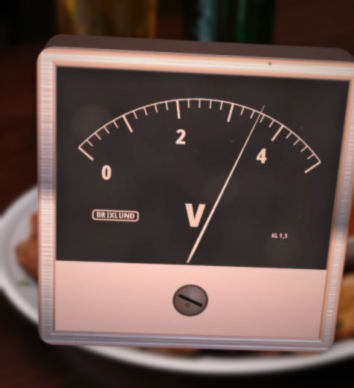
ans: 3.5,V
